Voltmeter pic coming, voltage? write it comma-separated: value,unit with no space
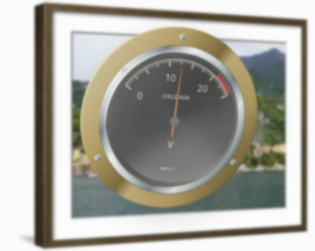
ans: 12.5,V
